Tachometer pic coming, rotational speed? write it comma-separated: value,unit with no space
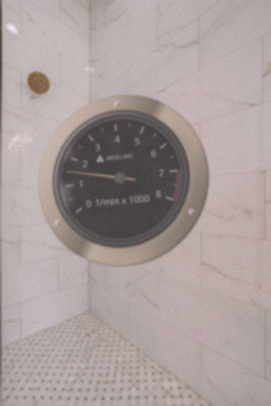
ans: 1500,rpm
